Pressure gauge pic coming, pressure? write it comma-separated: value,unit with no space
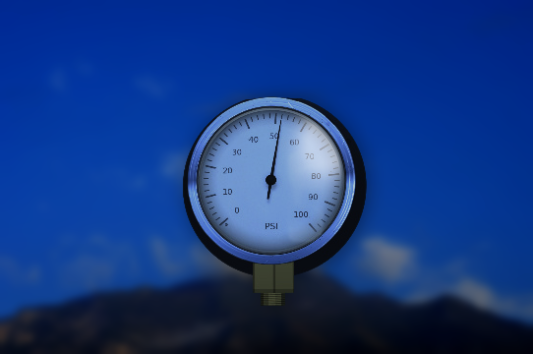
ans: 52,psi
